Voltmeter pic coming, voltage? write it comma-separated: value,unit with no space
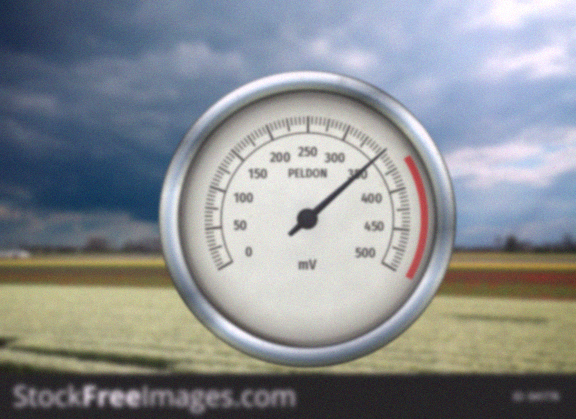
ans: 350,mV
